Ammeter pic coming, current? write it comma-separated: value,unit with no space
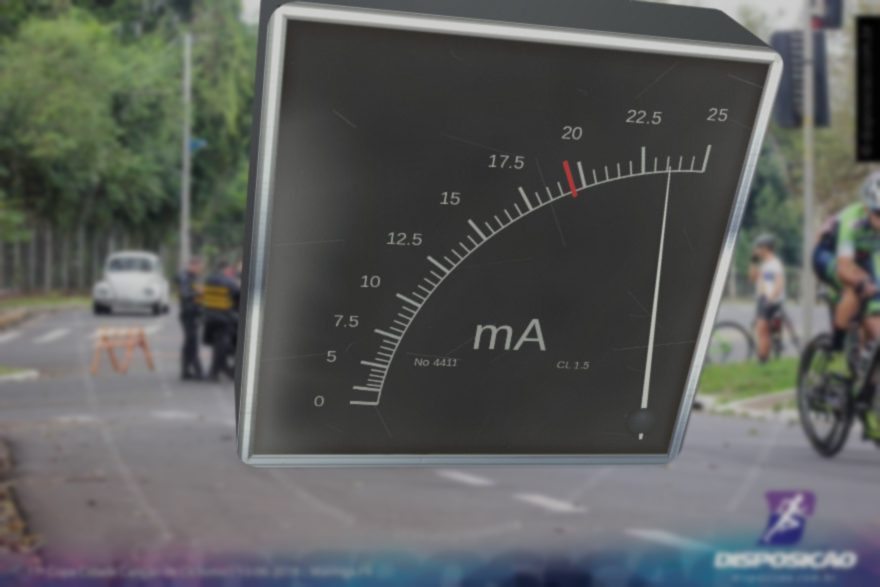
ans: 23.5,mA
